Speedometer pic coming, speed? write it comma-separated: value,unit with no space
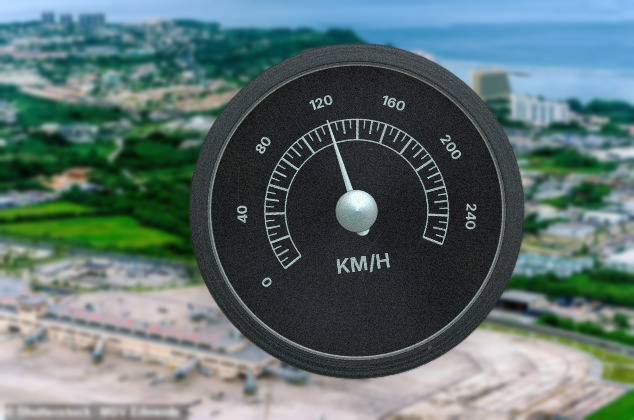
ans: 120,km/h
